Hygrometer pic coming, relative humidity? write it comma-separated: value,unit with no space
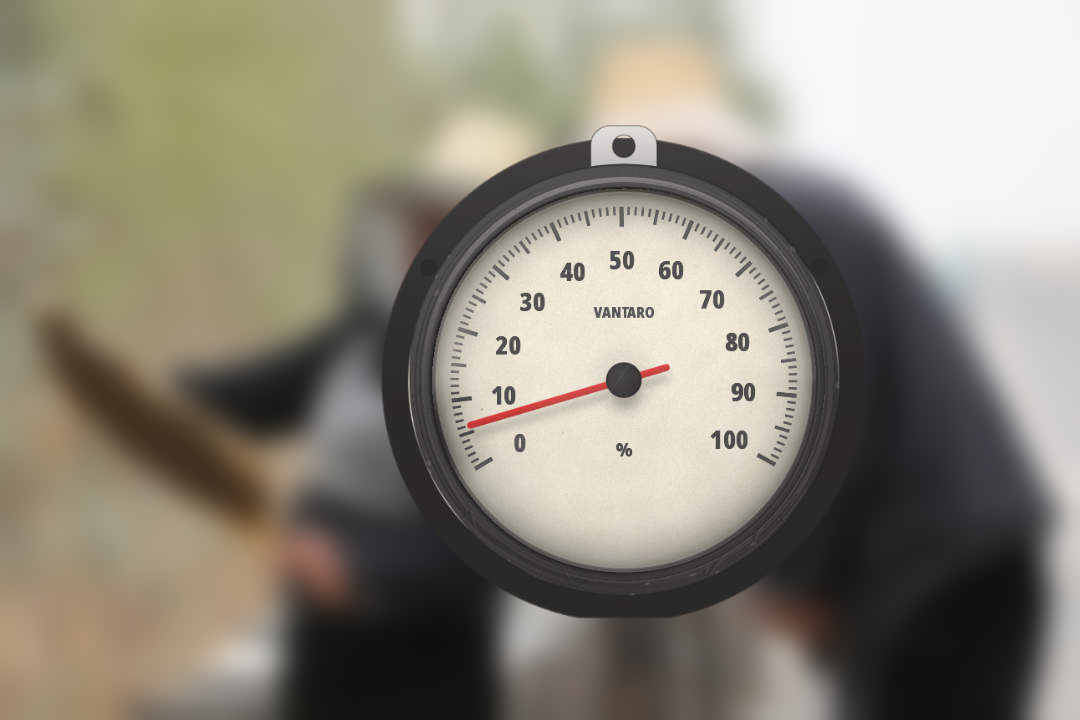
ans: 6,%
